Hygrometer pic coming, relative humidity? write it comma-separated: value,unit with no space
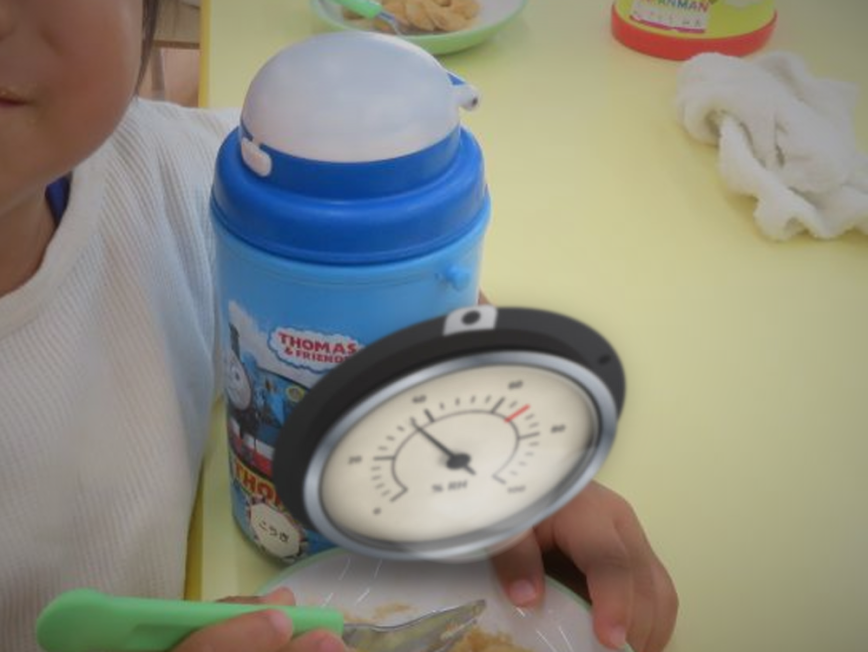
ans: 36,%
